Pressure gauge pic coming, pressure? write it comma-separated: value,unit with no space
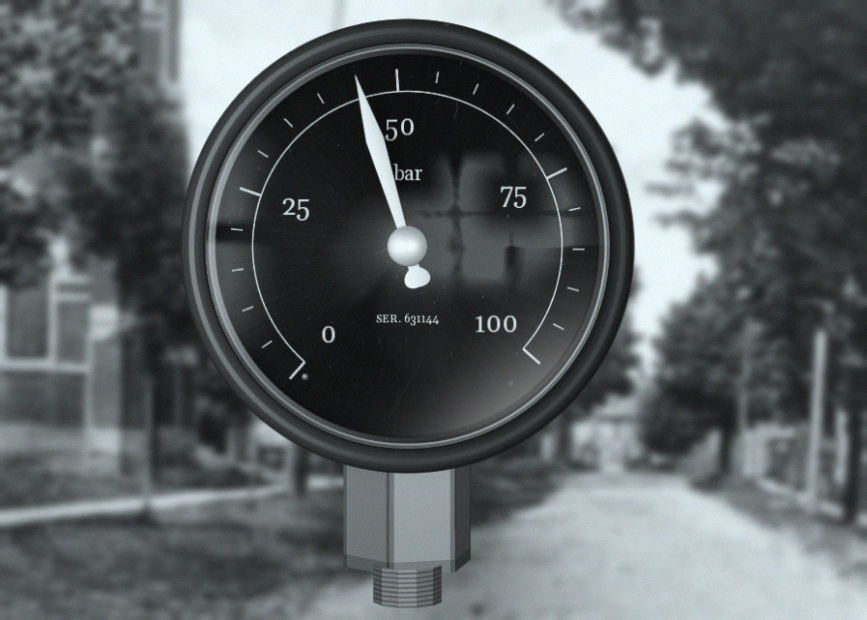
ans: 45,bar
